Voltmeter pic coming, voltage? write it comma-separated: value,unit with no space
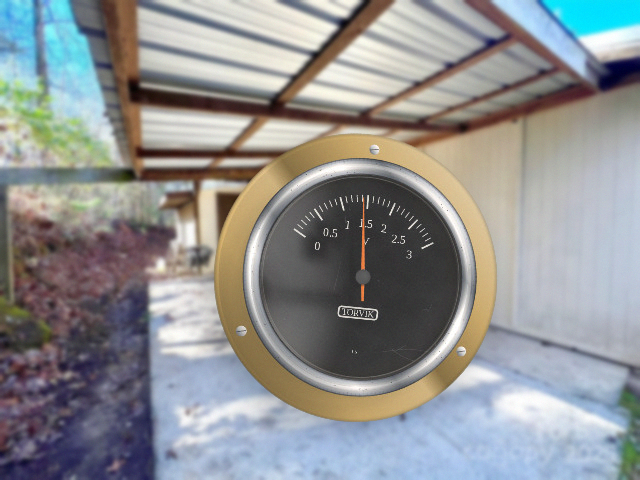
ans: 1.4,V
